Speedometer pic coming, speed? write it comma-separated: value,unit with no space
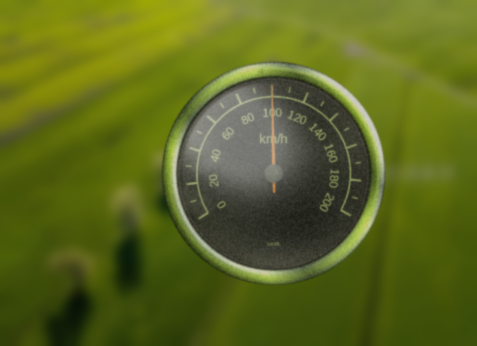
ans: 100,km/h
